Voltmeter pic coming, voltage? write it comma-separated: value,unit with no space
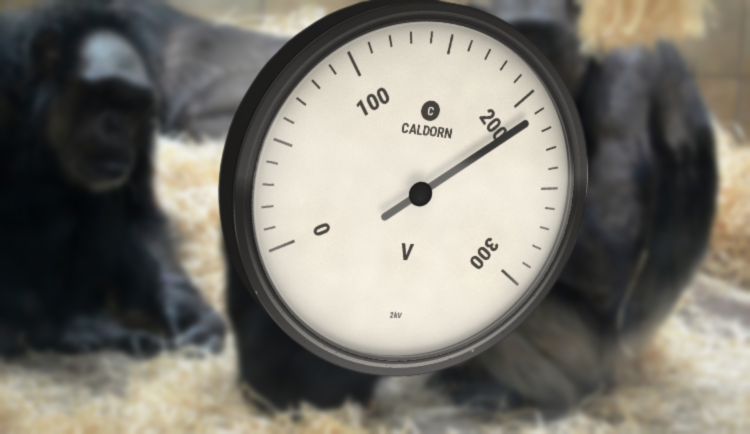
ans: 210,V
